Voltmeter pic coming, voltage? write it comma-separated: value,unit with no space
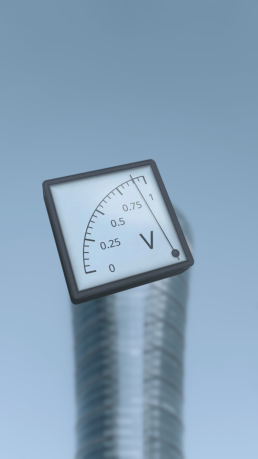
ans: 0.9,V
